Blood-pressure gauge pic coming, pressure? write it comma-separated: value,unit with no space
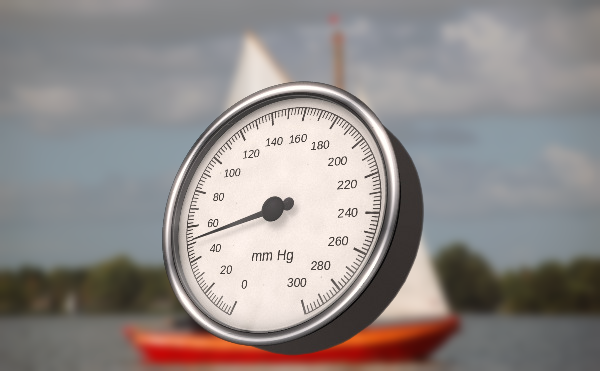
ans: 50,mmHg
